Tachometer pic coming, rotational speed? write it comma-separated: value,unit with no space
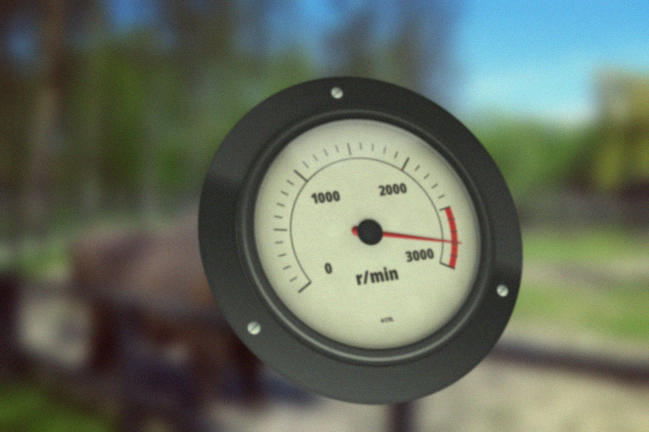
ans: 2800,rpm
